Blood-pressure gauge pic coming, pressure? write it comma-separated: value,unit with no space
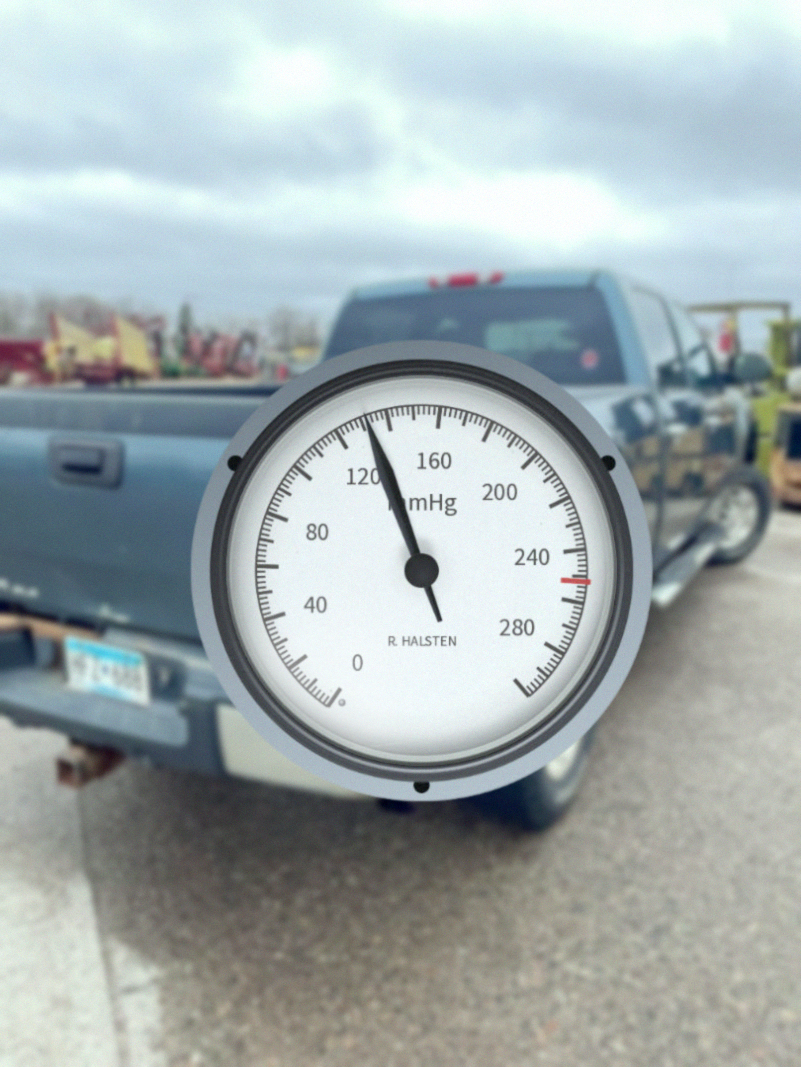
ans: 132,mmHg
